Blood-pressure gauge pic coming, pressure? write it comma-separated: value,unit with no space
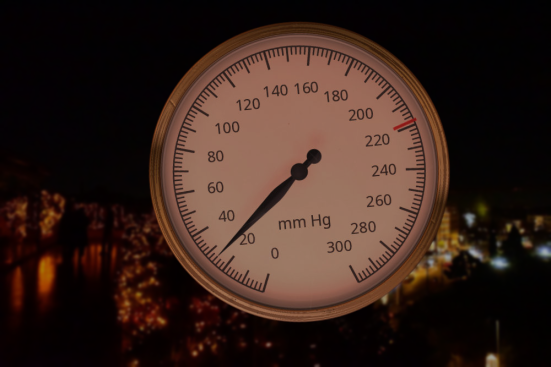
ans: 26,mmHg
